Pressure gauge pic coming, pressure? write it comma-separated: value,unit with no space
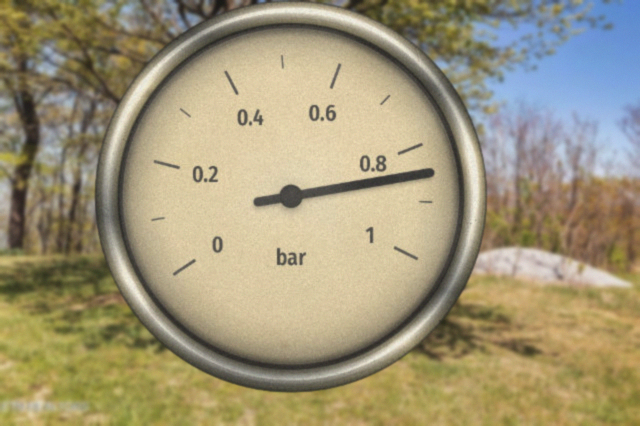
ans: 0.85,bar
